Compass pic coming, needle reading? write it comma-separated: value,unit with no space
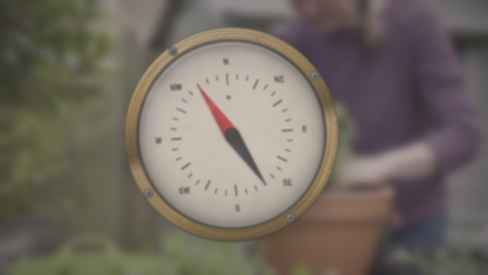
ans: 330,°
